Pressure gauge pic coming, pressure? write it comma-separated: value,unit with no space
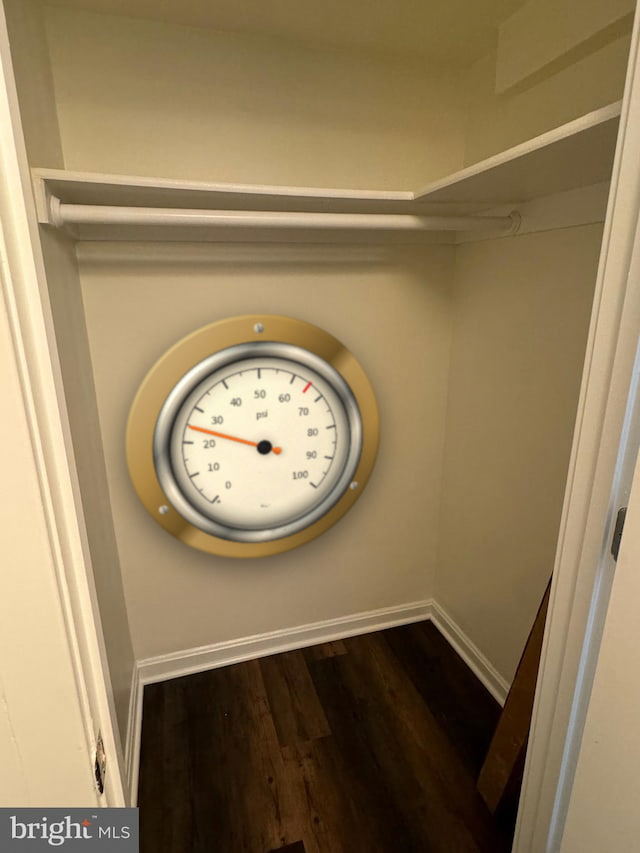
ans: 25,psi
